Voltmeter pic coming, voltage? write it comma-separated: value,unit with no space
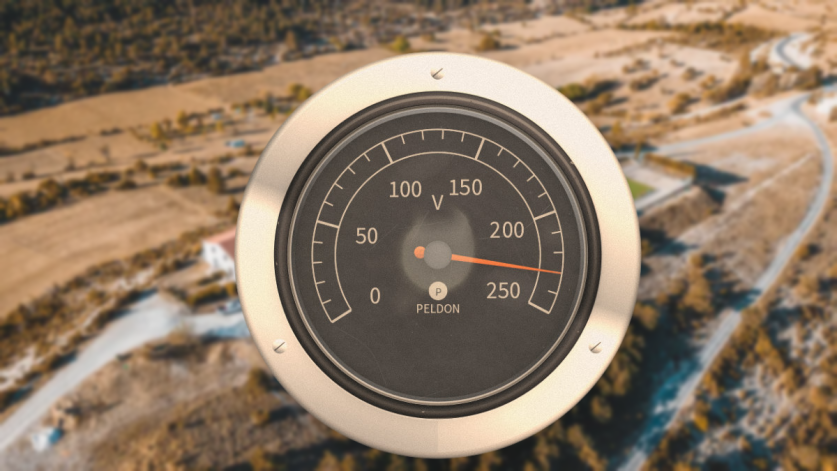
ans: 230,V
